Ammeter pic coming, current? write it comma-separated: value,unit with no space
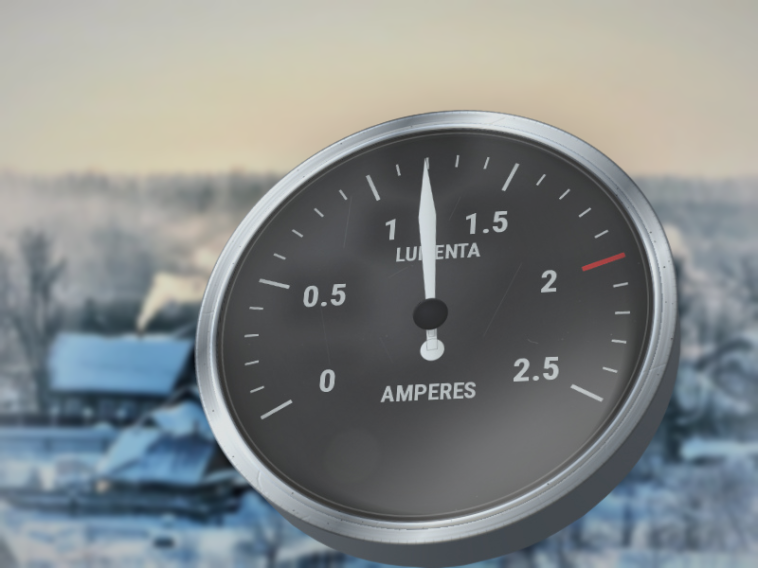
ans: 1.2,A
